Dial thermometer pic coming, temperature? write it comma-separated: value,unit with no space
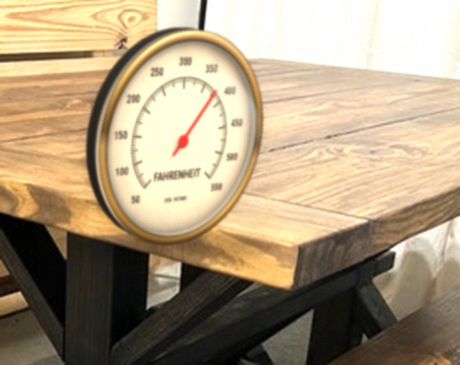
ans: 375,°F
